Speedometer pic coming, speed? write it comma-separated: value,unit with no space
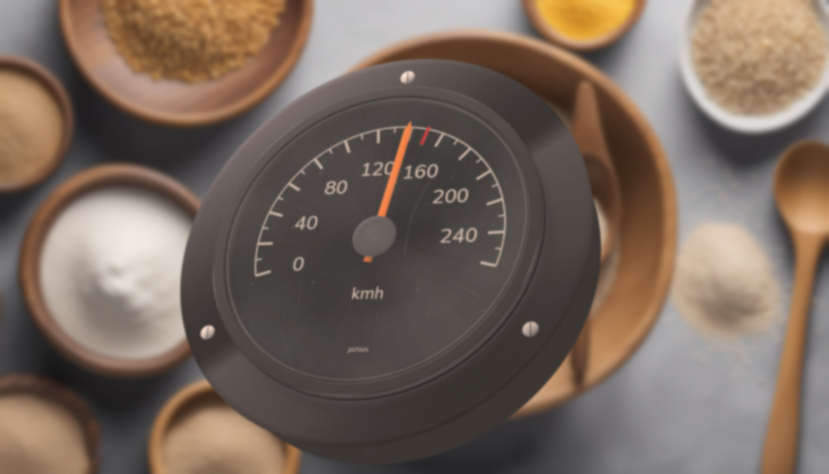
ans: 140,km/h
